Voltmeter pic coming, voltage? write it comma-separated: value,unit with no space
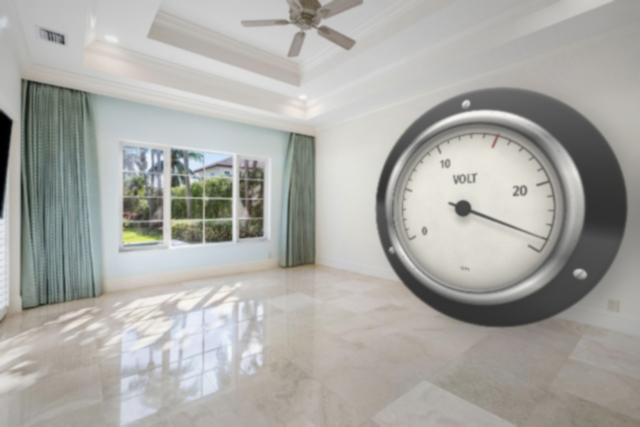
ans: 24,V
